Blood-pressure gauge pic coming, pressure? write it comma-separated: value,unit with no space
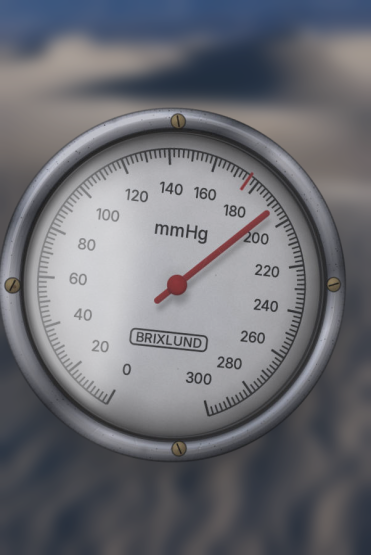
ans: 192,mmHg
